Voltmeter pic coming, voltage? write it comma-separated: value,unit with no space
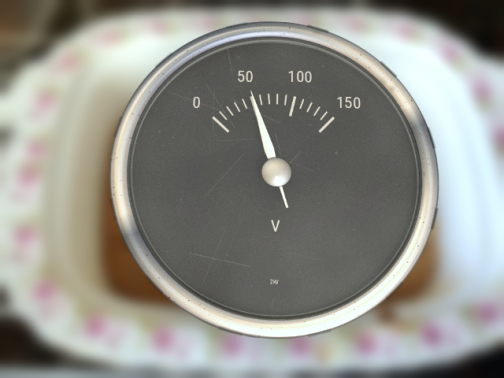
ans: 50,V
